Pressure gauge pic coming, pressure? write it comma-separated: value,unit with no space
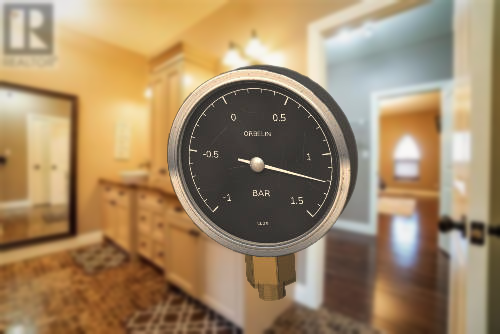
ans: 1.2,bar
